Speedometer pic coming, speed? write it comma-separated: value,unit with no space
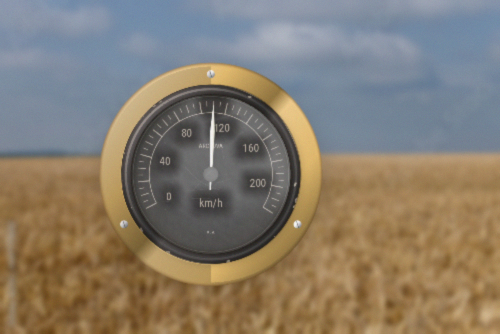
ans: 110,km/h
